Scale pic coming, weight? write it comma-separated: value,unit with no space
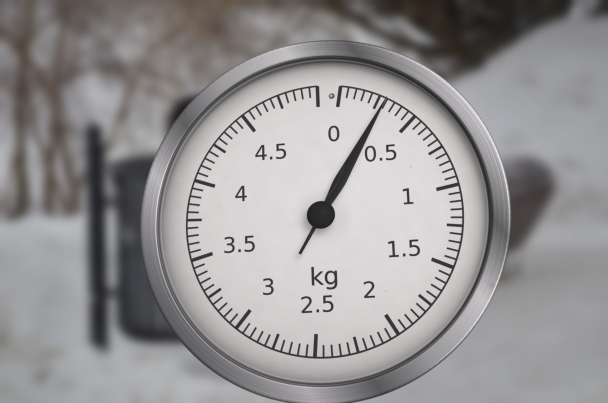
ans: 0.3,kg
